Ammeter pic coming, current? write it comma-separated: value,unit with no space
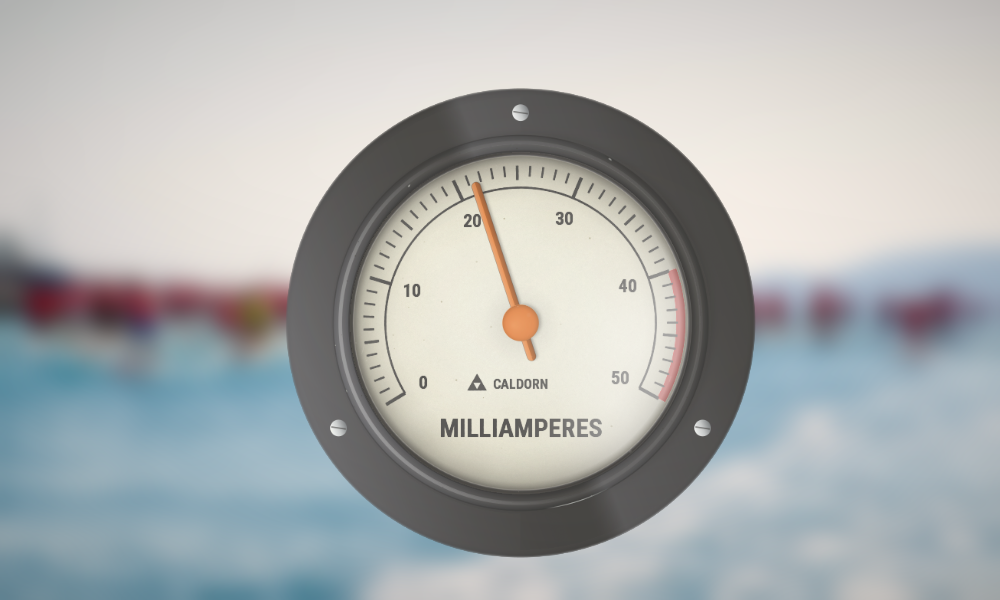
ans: 21.5,mA
